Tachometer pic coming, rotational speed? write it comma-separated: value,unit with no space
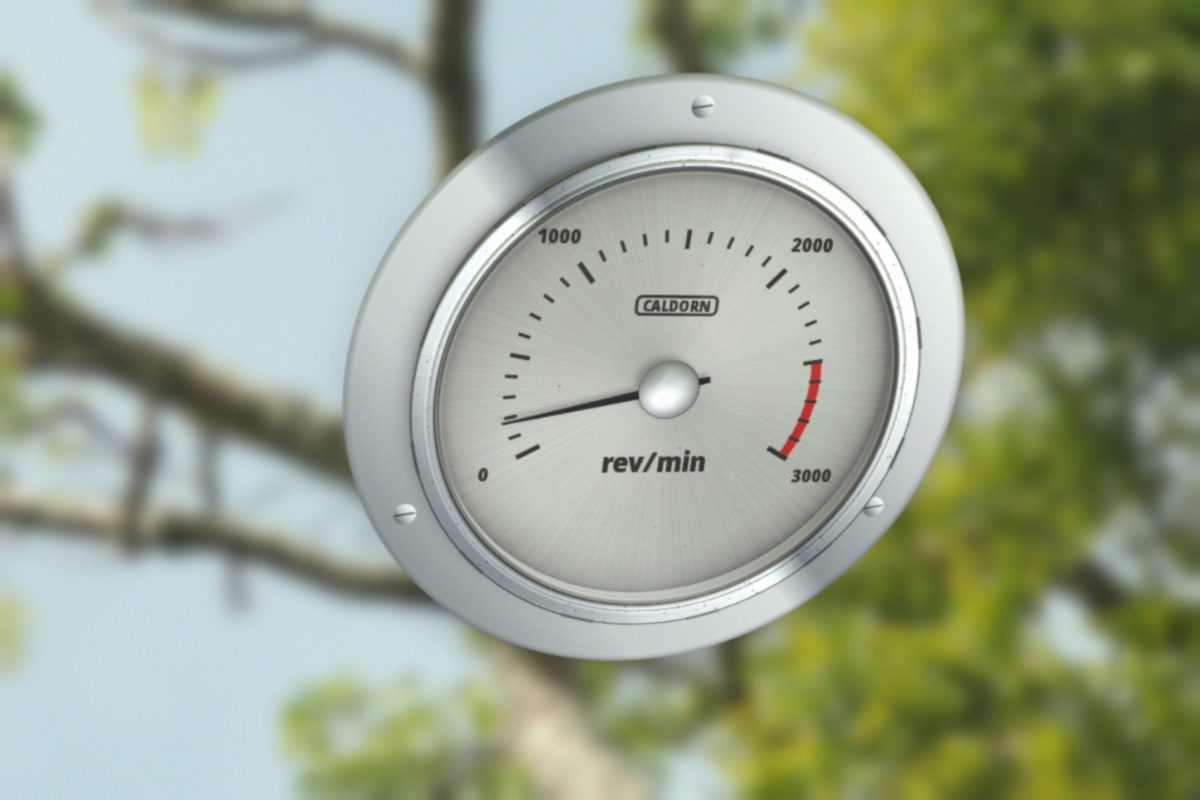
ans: 200,rpm
